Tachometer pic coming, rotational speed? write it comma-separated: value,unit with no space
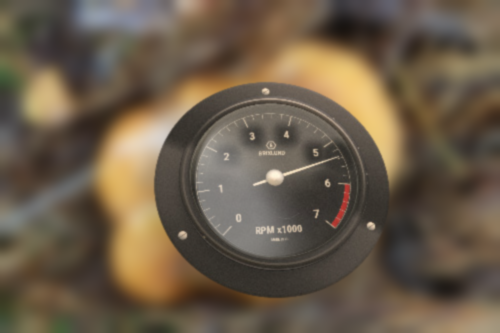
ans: 5400,rpm
